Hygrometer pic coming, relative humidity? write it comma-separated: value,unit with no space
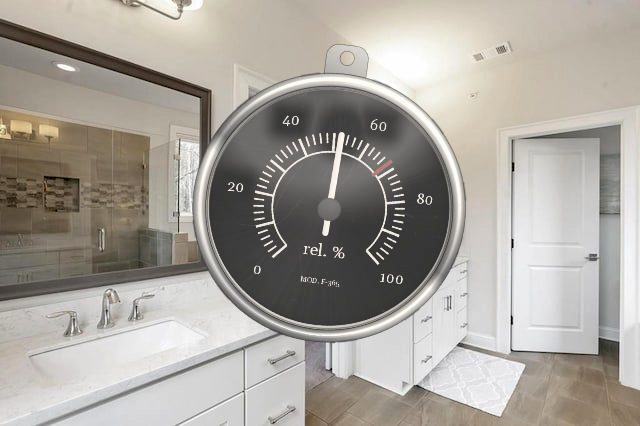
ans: 52,%
